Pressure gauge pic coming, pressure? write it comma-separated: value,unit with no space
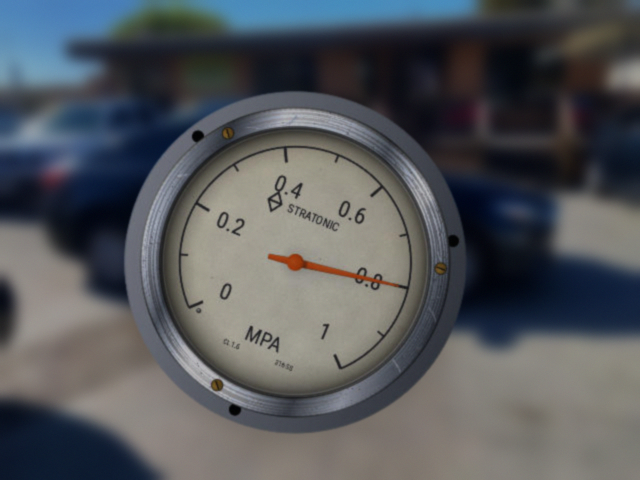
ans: 0.8,MPa
